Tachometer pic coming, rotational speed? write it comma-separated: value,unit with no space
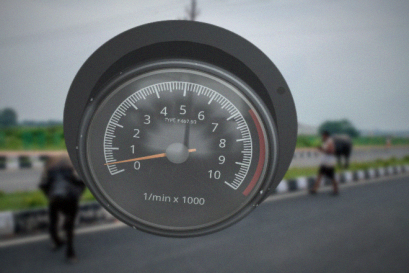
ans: 500,rpm
